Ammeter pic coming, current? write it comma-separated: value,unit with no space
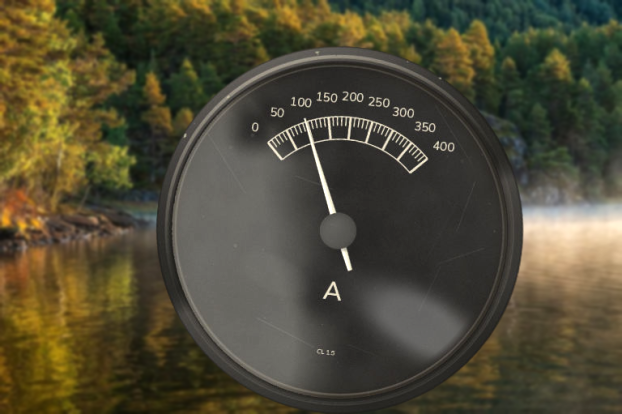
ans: 100,A
